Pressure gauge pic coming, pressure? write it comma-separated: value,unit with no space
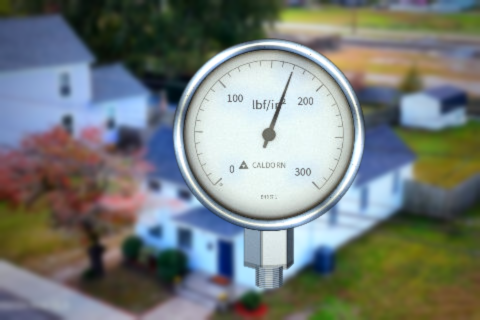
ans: 170,psi
